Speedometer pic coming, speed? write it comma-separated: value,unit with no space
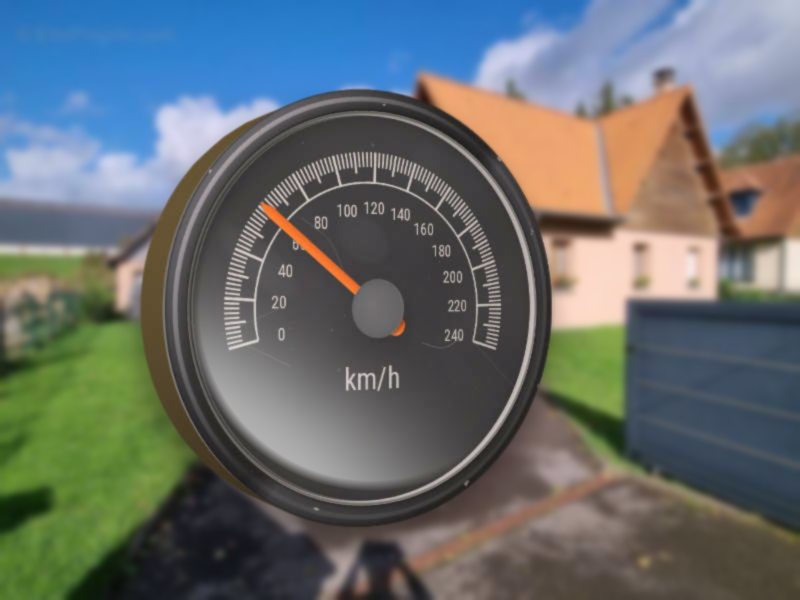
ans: 60,km/h
